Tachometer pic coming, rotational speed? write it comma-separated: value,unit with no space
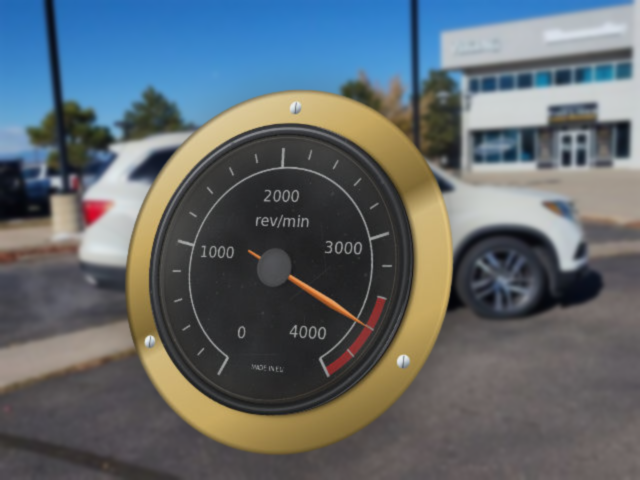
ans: 3600,rpm
